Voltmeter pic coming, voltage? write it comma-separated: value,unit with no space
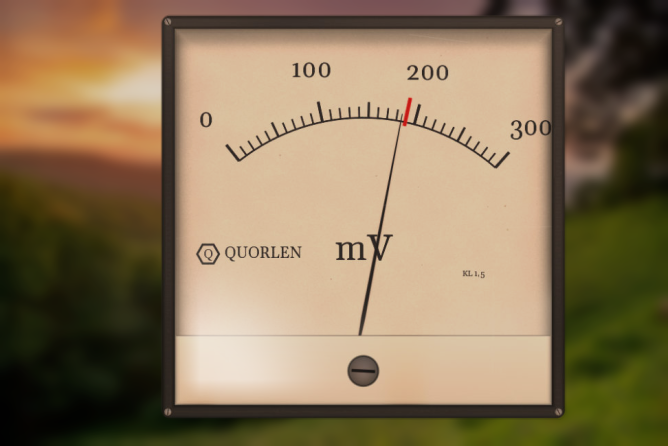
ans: 185,mV
